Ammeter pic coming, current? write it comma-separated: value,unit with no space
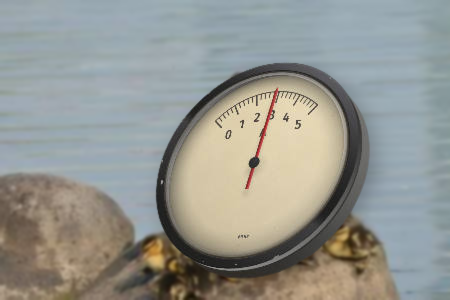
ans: 3,A
